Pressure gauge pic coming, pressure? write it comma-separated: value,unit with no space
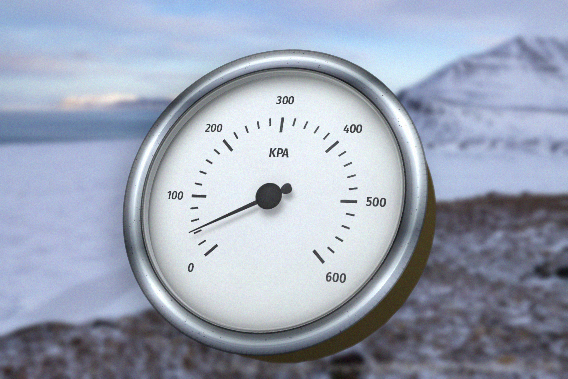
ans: 40,kPa
